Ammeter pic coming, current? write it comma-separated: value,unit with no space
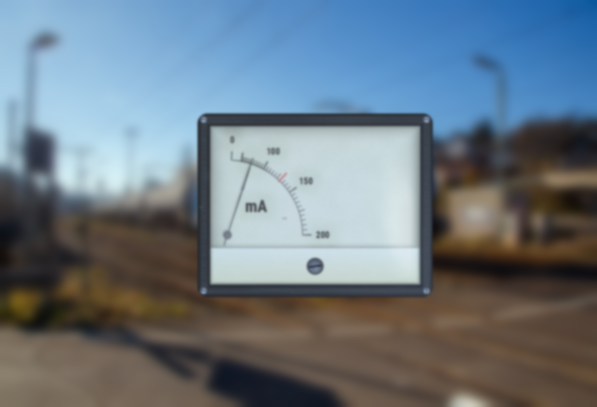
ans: 75,mA
